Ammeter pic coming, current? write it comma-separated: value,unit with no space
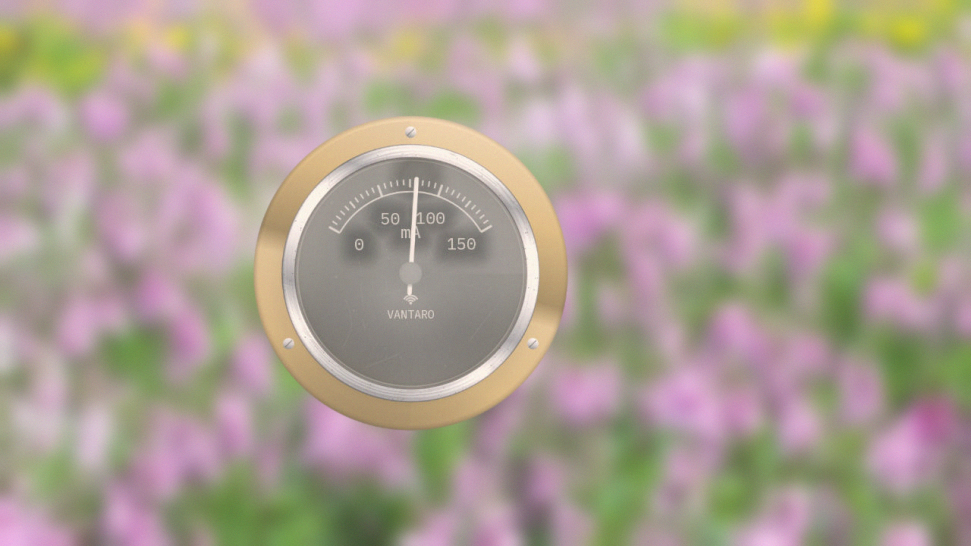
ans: 80,mA
